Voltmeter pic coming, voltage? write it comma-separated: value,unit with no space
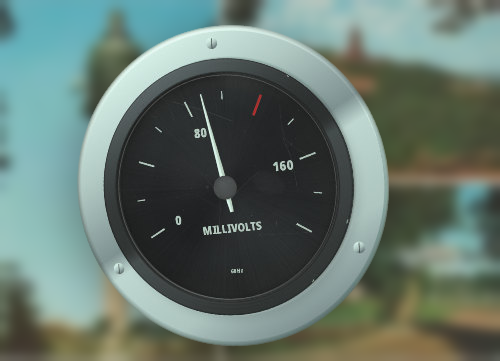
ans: 90,mV
